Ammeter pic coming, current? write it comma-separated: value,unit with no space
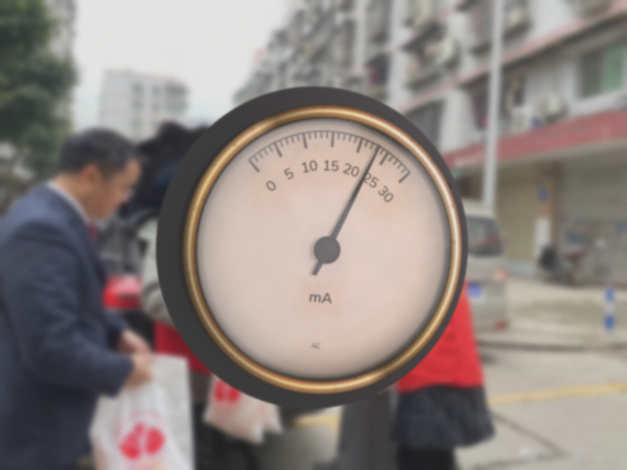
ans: 23,mA
